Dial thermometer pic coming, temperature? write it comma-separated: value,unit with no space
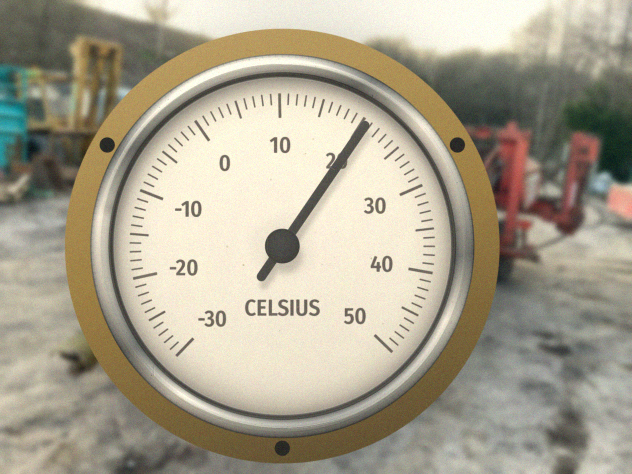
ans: 20.5,°C
